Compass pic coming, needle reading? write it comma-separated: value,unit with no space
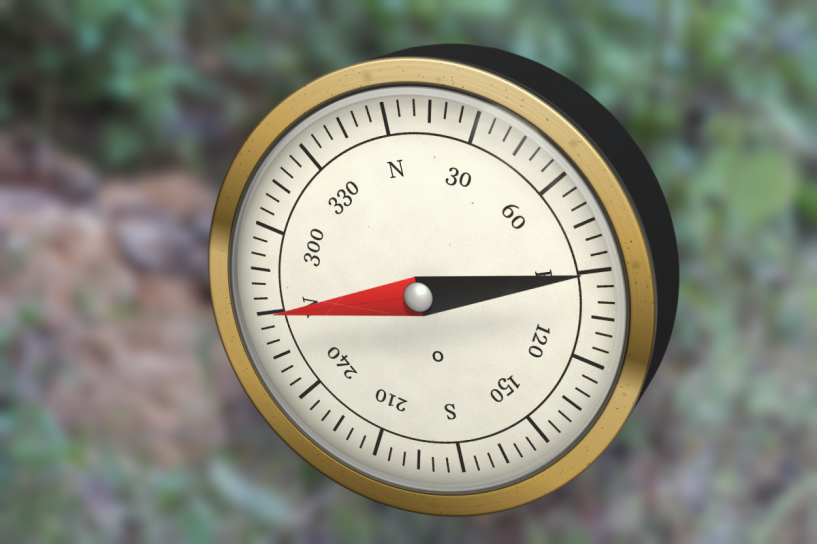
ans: 270,°
